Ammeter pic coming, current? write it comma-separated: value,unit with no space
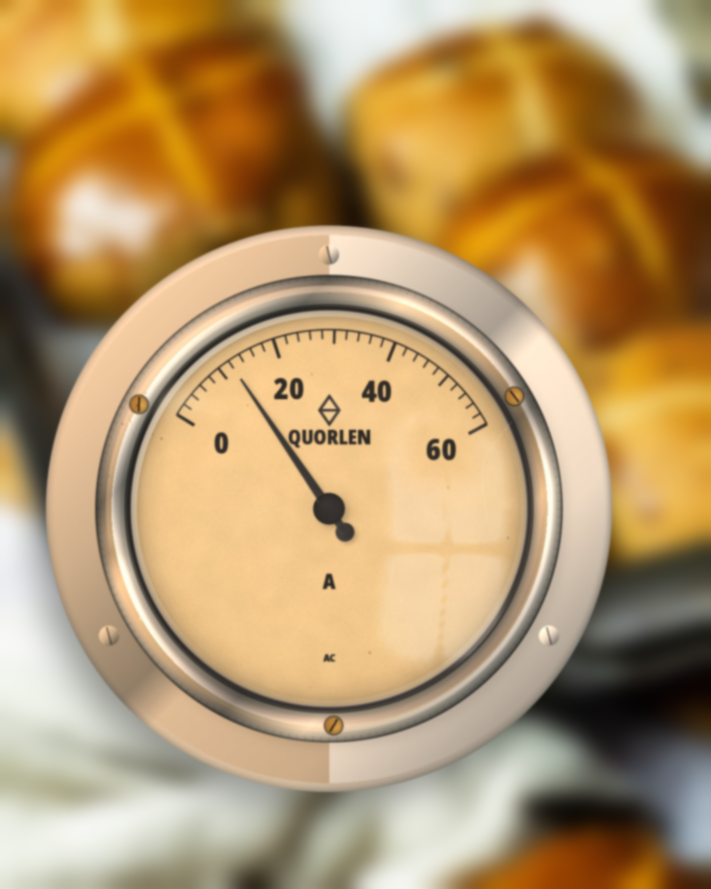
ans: 12,A
